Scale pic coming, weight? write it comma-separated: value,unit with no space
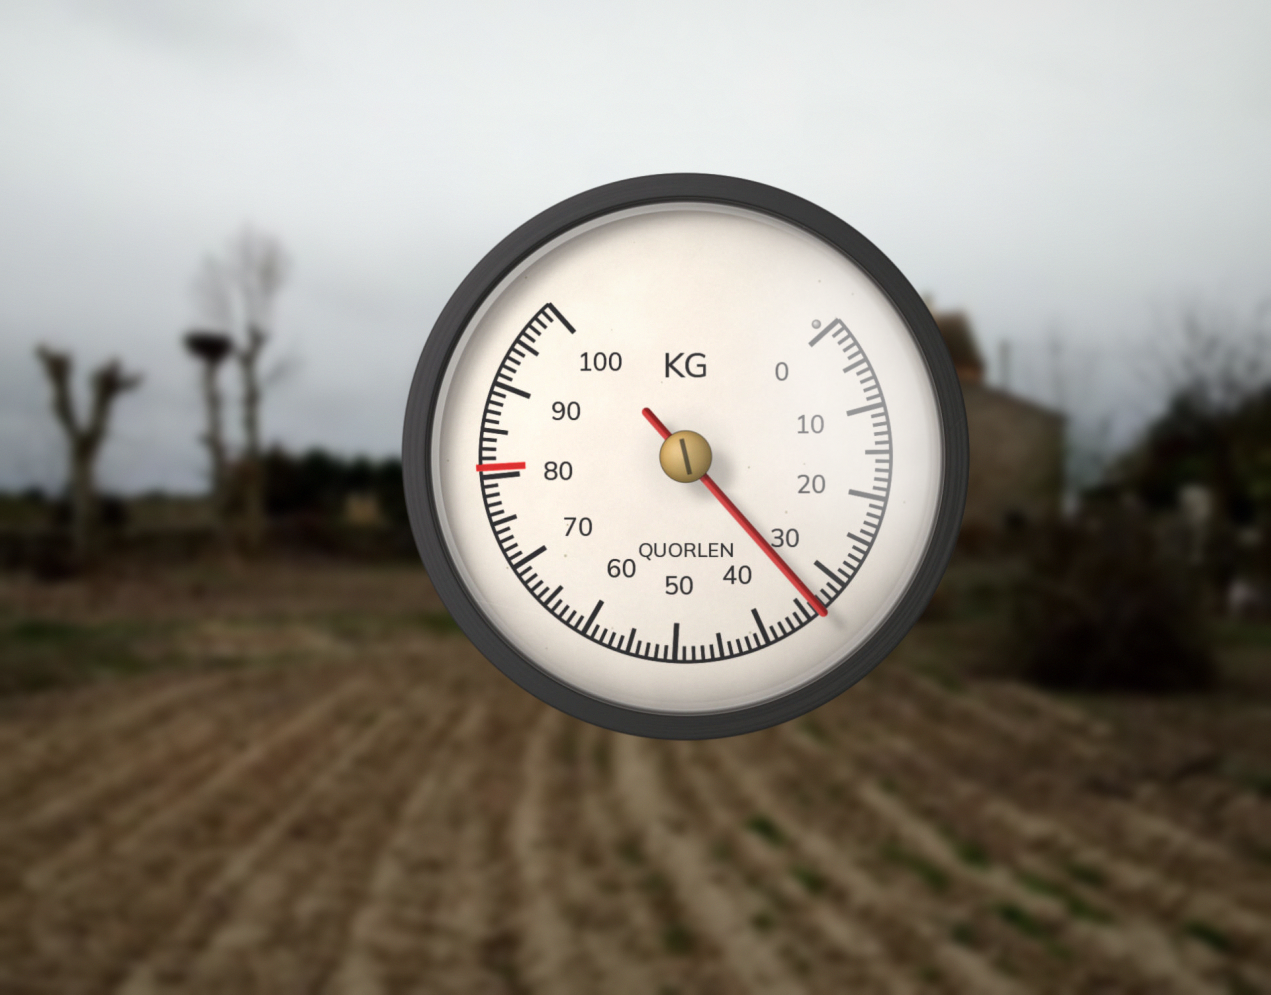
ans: 33.5,kg
